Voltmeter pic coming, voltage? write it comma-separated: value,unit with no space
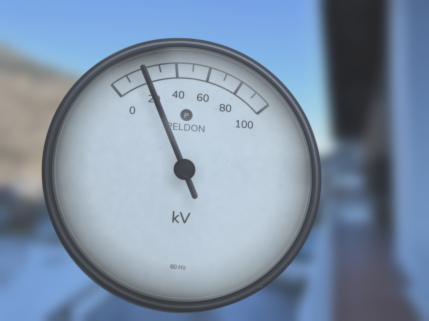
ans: 20,kV
